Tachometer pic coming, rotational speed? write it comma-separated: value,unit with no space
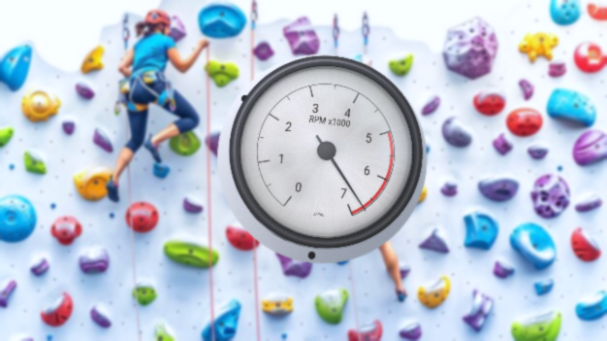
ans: 6750,rpm
